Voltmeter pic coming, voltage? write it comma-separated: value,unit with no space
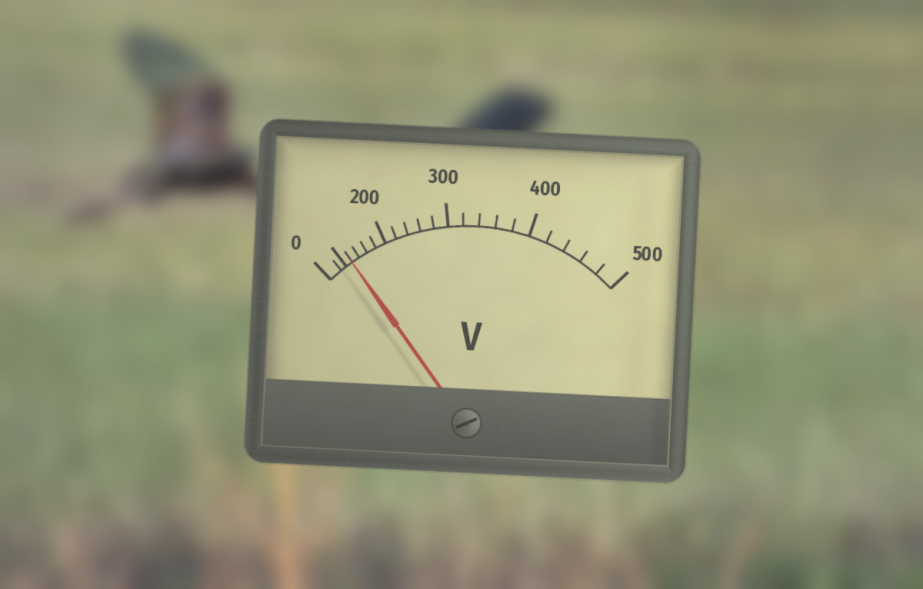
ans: 120,V
